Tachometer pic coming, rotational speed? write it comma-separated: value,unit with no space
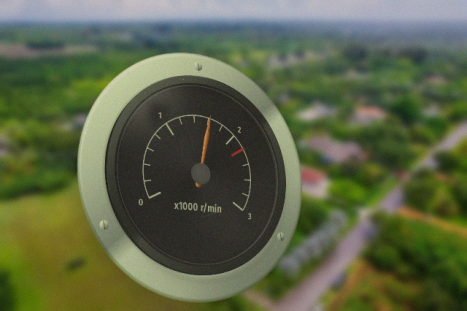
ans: 1600,rpm
